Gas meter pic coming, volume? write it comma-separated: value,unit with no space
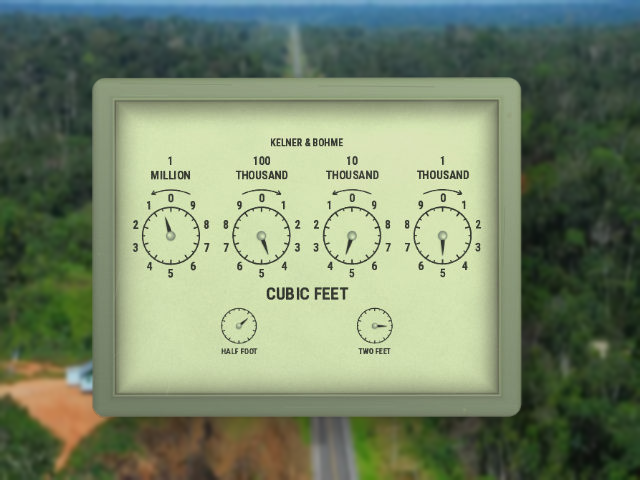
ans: 44500,ft³
